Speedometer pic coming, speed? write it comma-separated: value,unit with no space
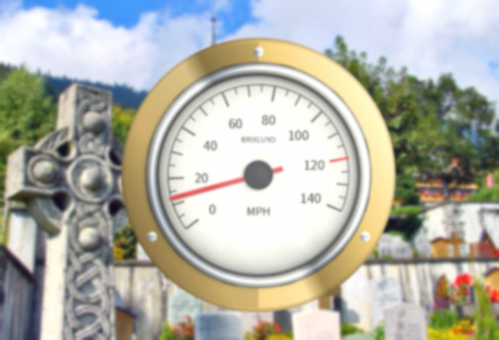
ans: 12.5,mph
